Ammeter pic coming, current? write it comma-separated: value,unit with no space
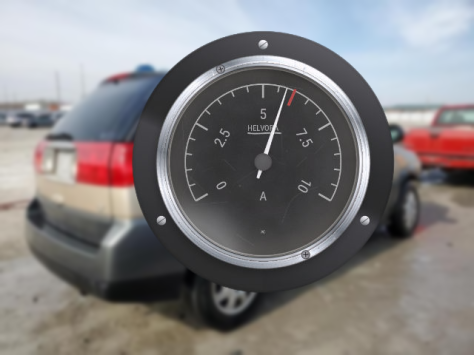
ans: 5.75,A
